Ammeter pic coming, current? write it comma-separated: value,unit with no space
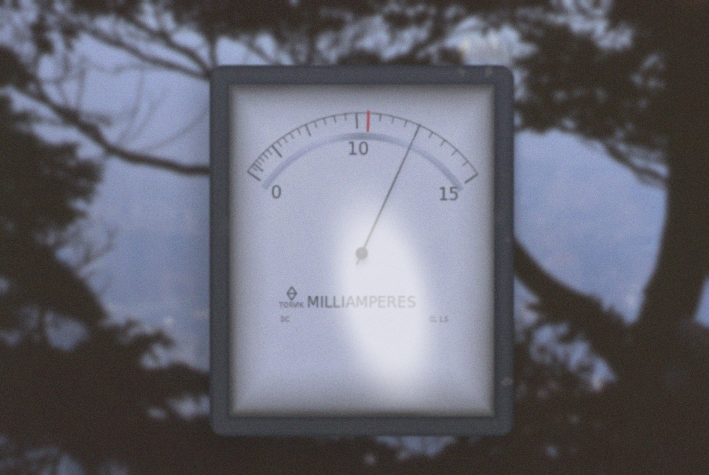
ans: 12.5,mA
